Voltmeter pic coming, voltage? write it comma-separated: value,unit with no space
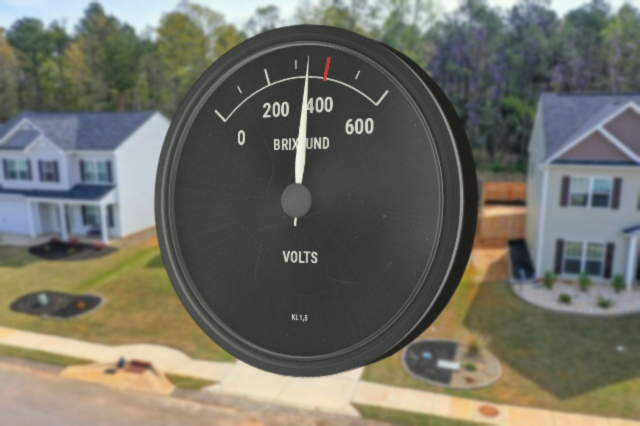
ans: 350,V
